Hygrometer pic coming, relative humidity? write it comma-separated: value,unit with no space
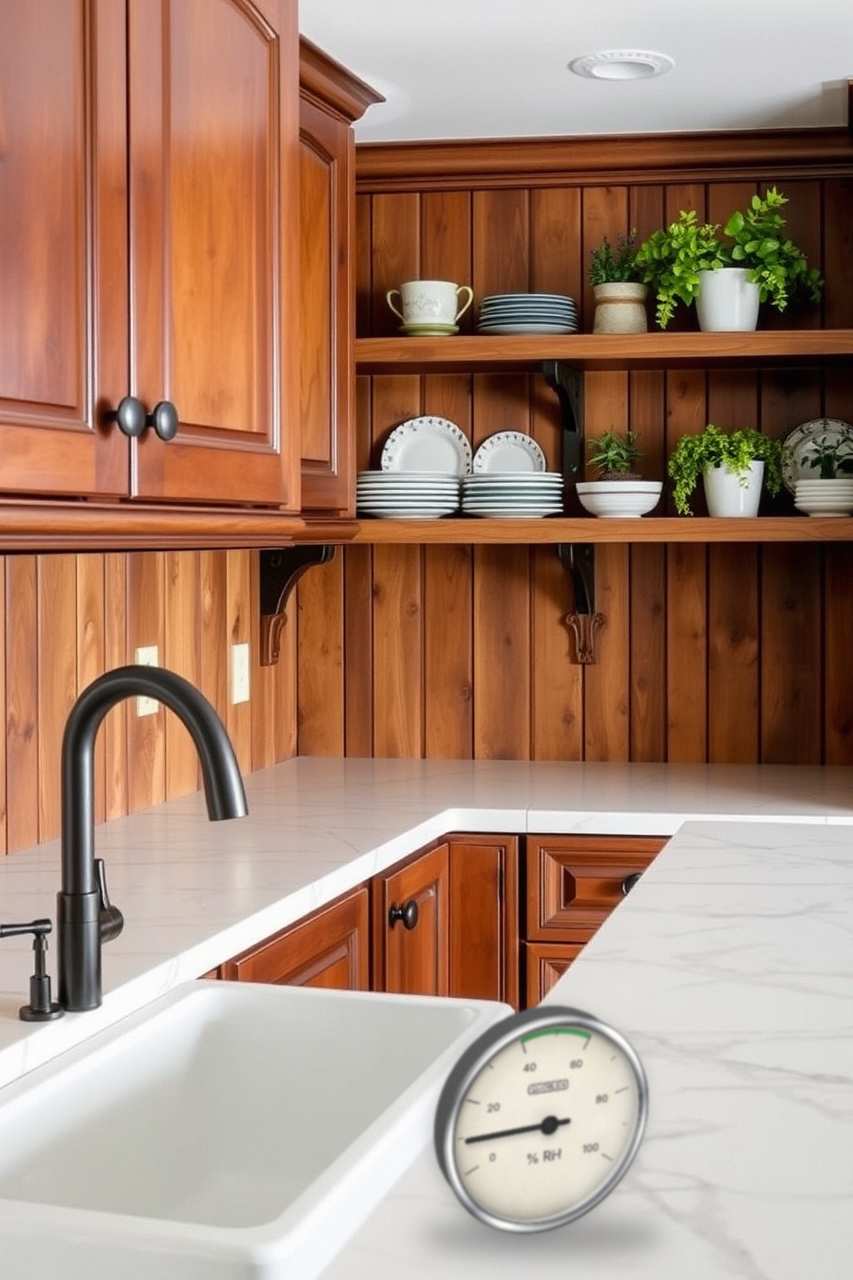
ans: 10,%
